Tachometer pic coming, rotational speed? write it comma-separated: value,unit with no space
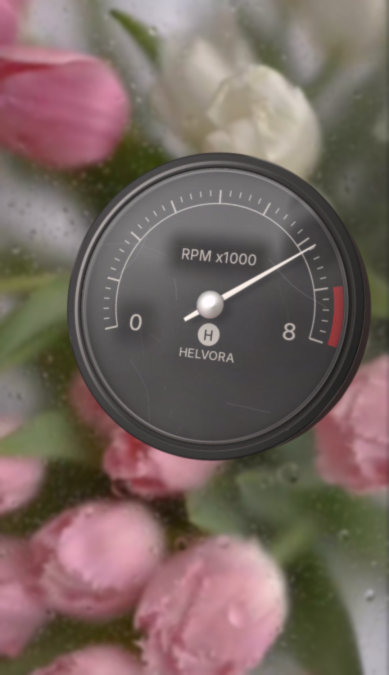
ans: 6200,rpm
